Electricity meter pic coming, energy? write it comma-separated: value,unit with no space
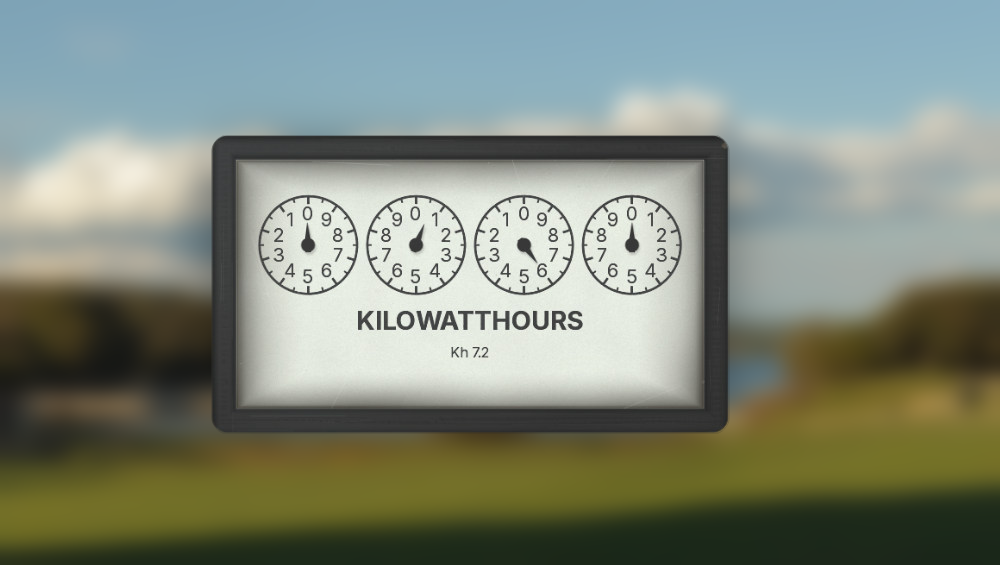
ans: 60,kWh
